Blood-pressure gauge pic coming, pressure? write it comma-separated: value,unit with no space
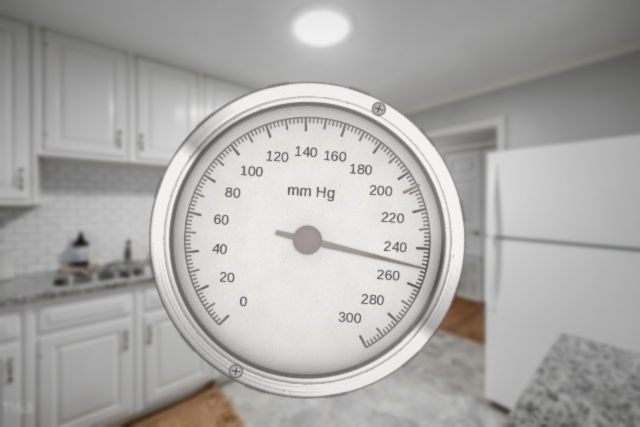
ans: 250,mmHg
